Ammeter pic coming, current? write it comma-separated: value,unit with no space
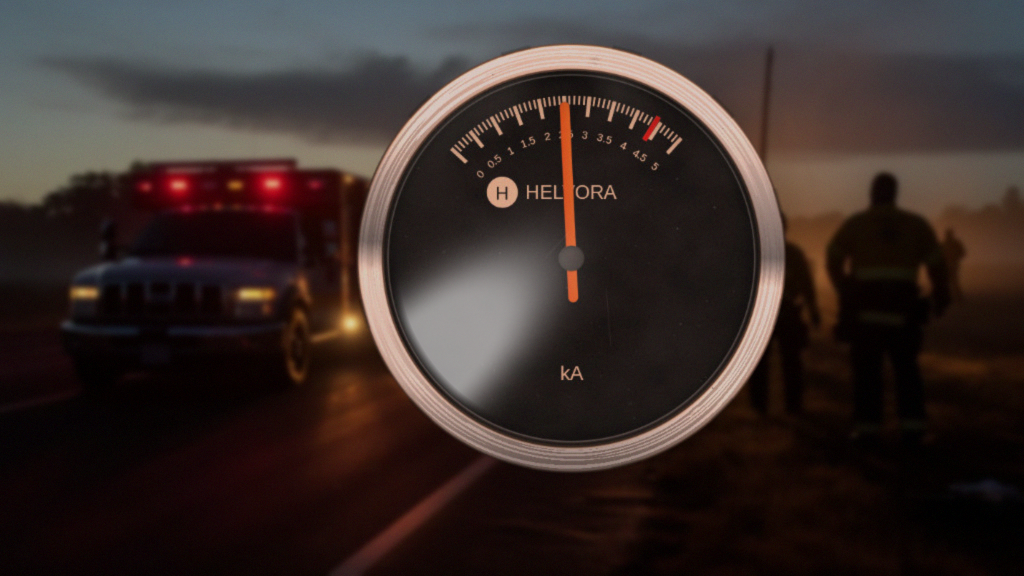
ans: 2.5,kA
